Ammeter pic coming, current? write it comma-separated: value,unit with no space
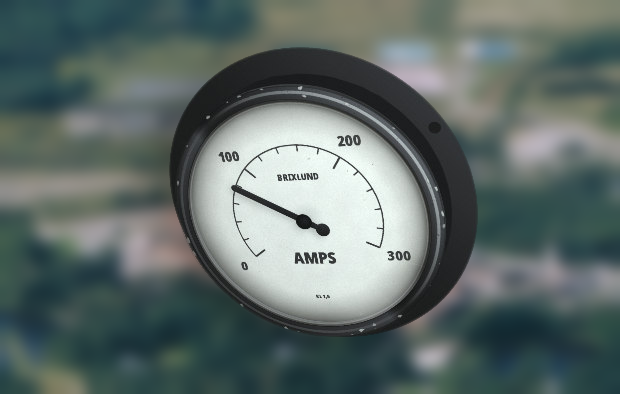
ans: 80,A
